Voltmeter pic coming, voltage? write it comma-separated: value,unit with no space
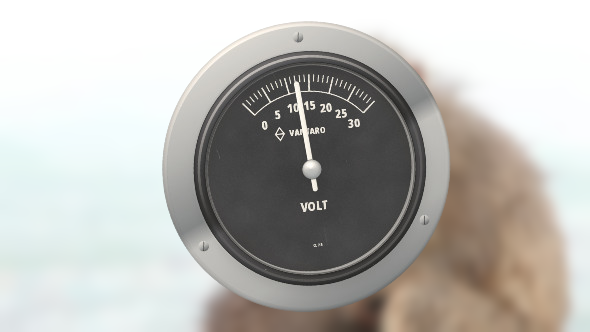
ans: 12,V
